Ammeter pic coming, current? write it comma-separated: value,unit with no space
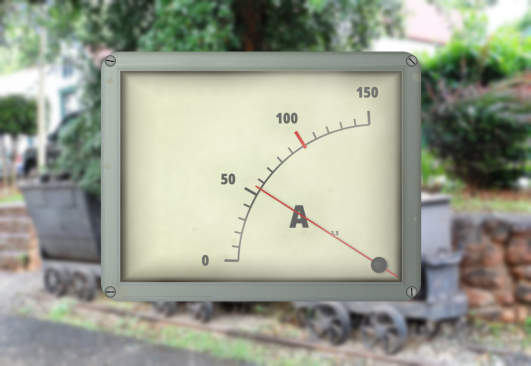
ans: 55,A
